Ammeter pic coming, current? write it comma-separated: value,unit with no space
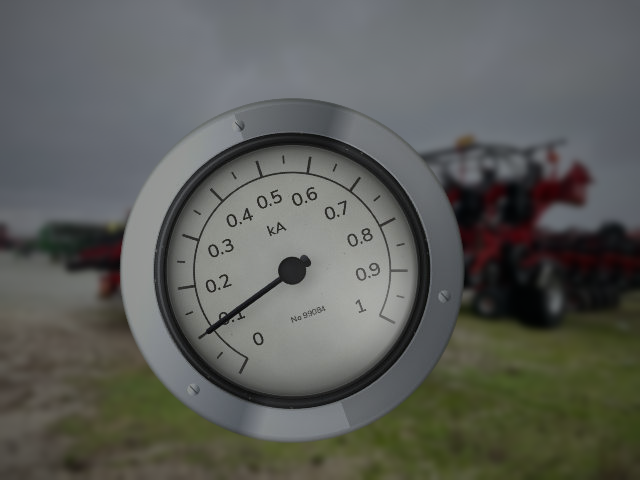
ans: 0.1,kA
